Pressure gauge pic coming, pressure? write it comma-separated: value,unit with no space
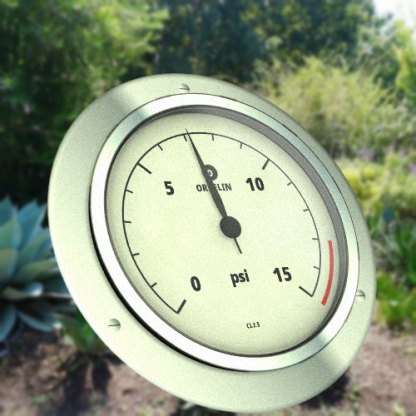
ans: 7,psi
